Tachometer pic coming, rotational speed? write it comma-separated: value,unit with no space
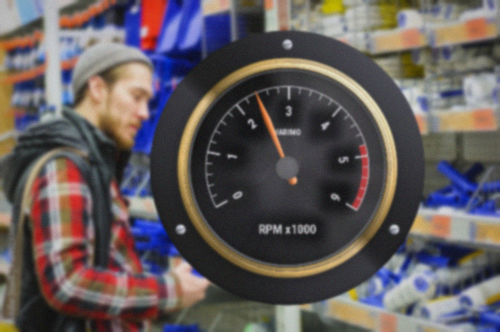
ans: 2400,rpm
